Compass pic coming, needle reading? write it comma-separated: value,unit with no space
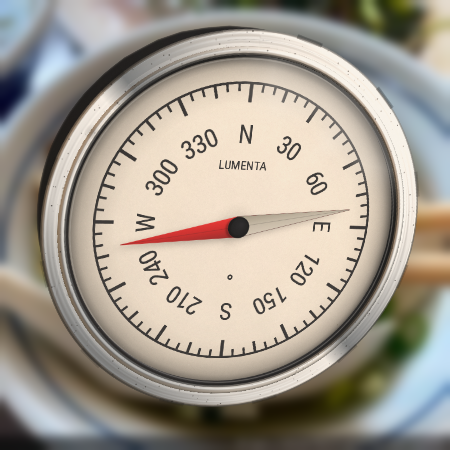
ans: 260,°
